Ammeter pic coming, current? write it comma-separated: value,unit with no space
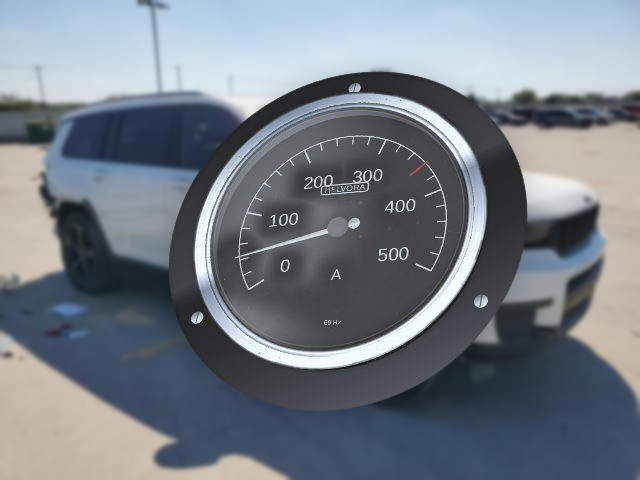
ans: 40,A
